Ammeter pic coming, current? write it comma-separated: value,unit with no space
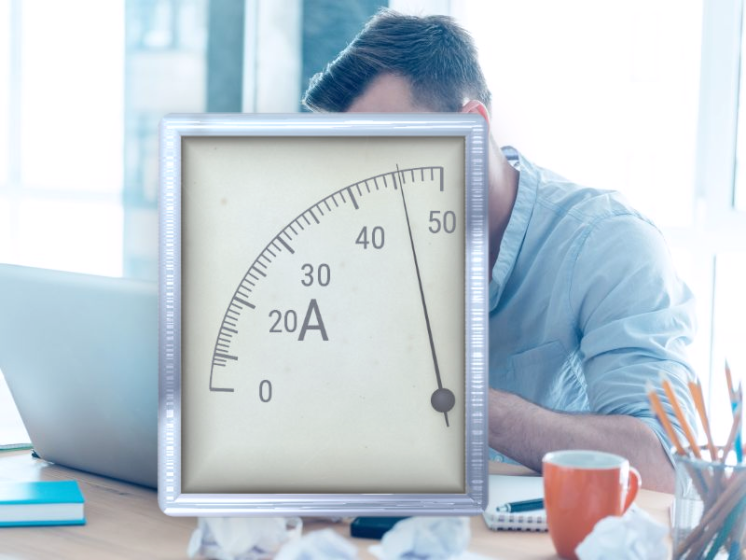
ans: 45.5,A
